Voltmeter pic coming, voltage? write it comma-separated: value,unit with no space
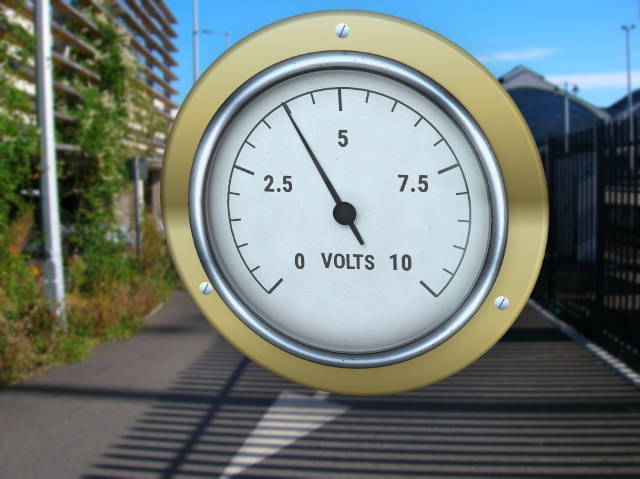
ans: 4,V
